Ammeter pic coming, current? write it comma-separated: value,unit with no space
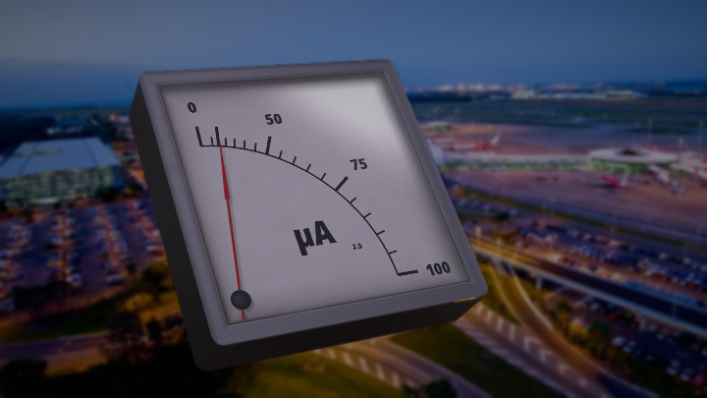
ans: 25,µA
